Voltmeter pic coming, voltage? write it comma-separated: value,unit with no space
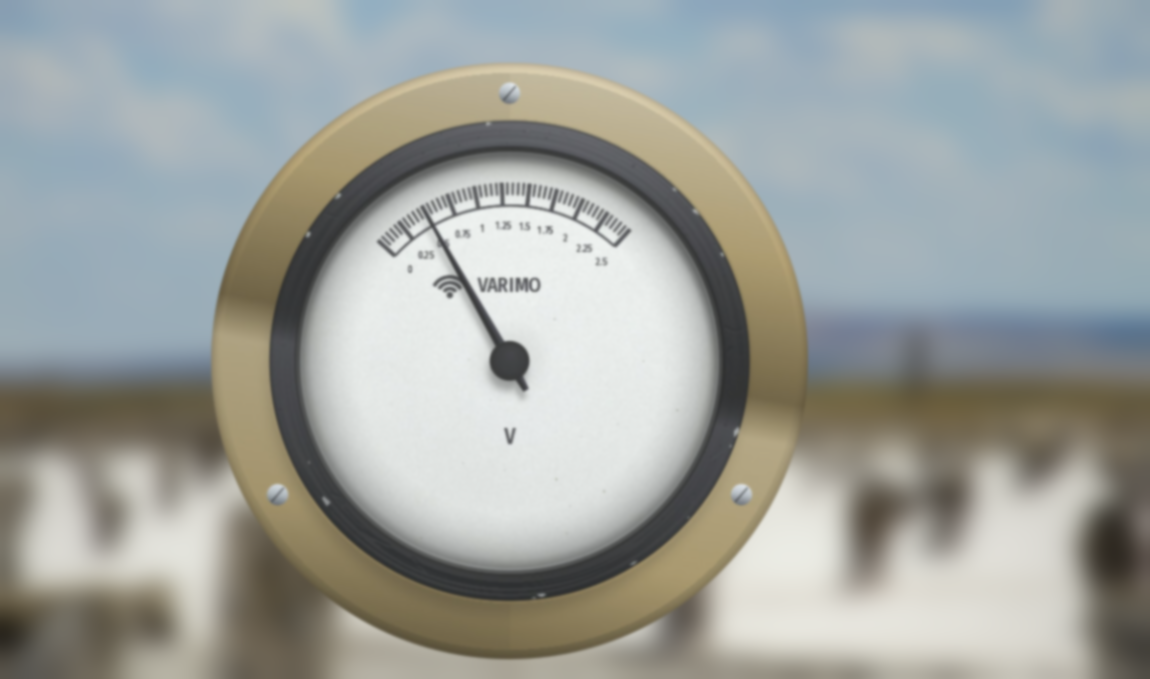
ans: 0.5,V
